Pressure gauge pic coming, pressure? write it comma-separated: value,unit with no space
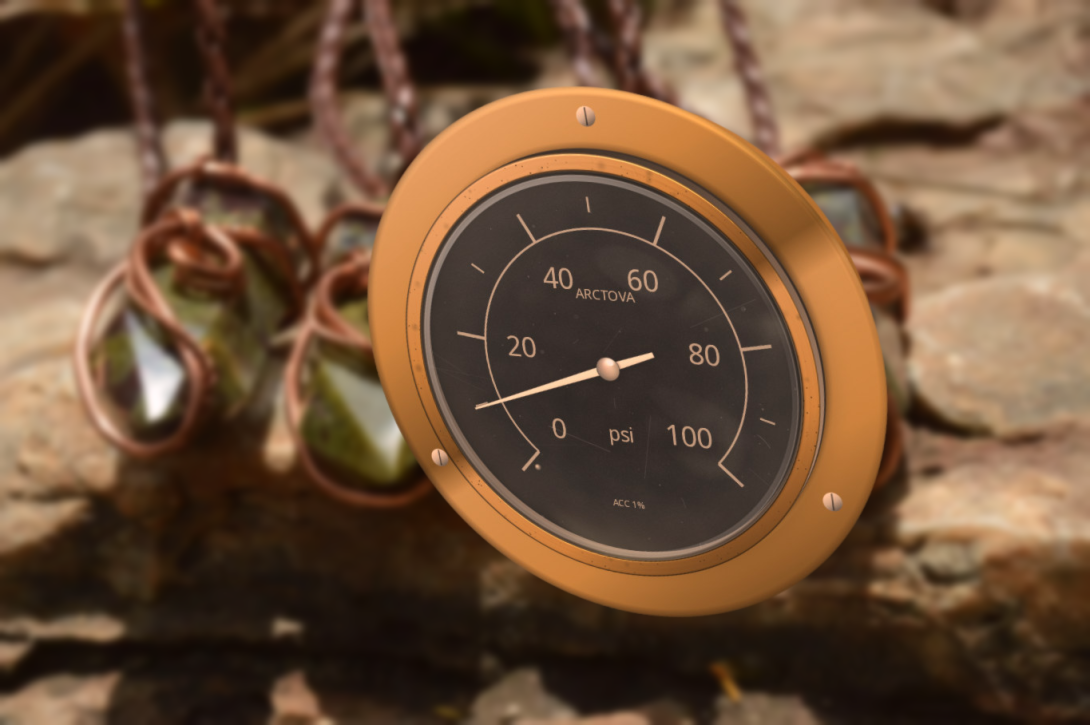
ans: 10,psi
